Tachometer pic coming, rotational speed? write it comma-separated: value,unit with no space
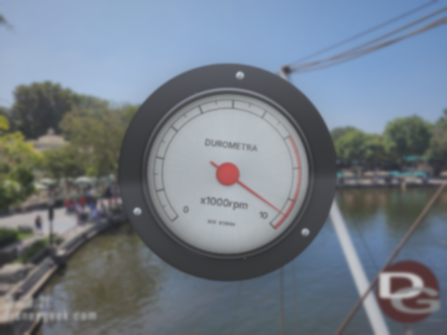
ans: 9500,rpm
